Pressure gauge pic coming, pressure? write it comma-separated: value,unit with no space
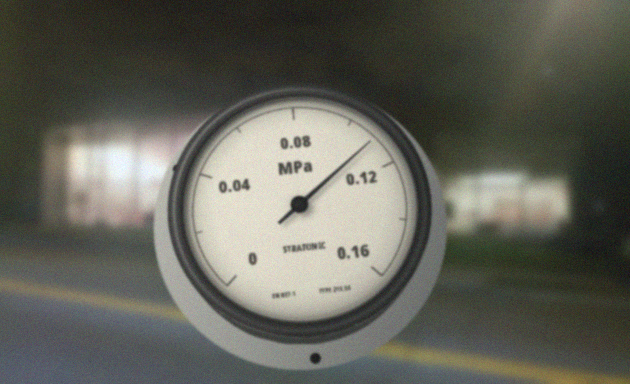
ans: 0.11,MPa
